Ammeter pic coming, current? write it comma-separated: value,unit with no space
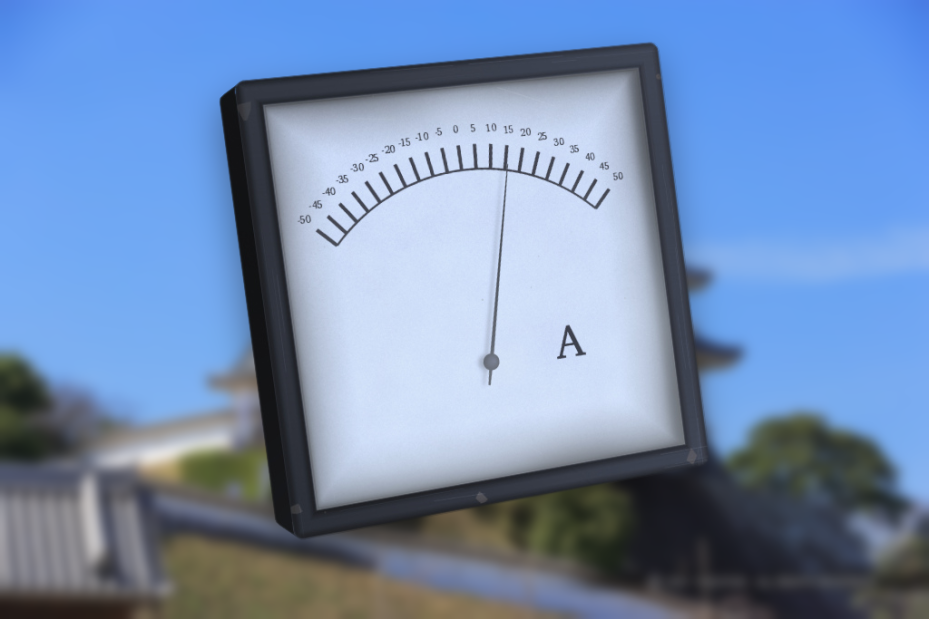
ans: 15,A
